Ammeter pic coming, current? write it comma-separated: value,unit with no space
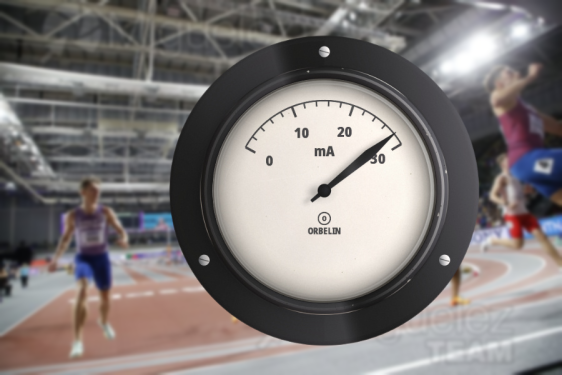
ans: 28,mA
